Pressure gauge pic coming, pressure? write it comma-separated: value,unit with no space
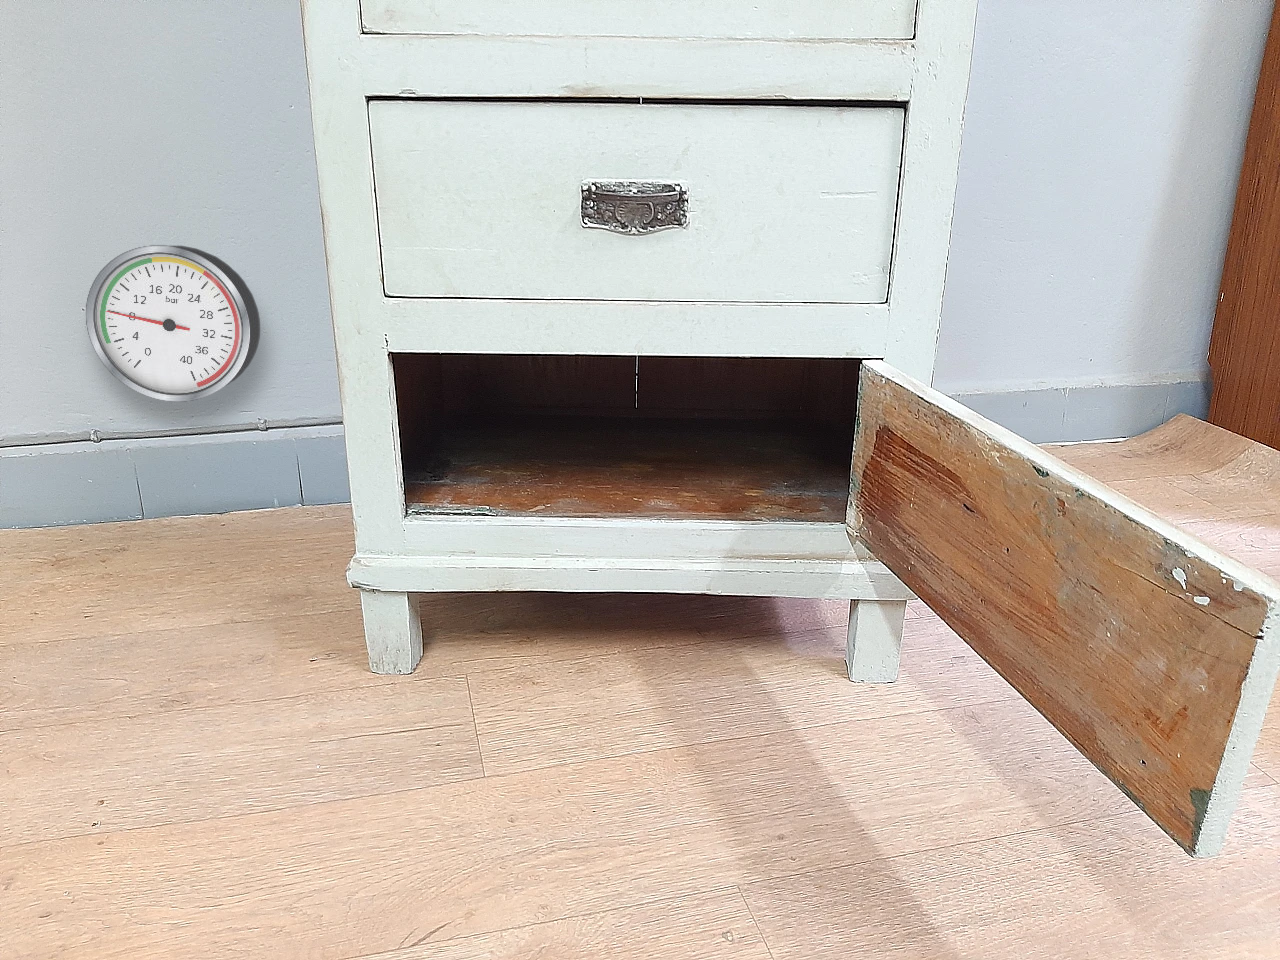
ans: 8,bar
